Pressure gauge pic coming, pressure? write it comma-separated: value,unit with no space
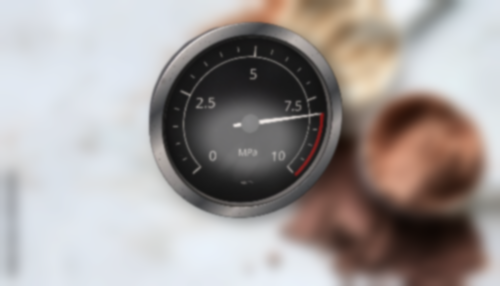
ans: 8,MPa
